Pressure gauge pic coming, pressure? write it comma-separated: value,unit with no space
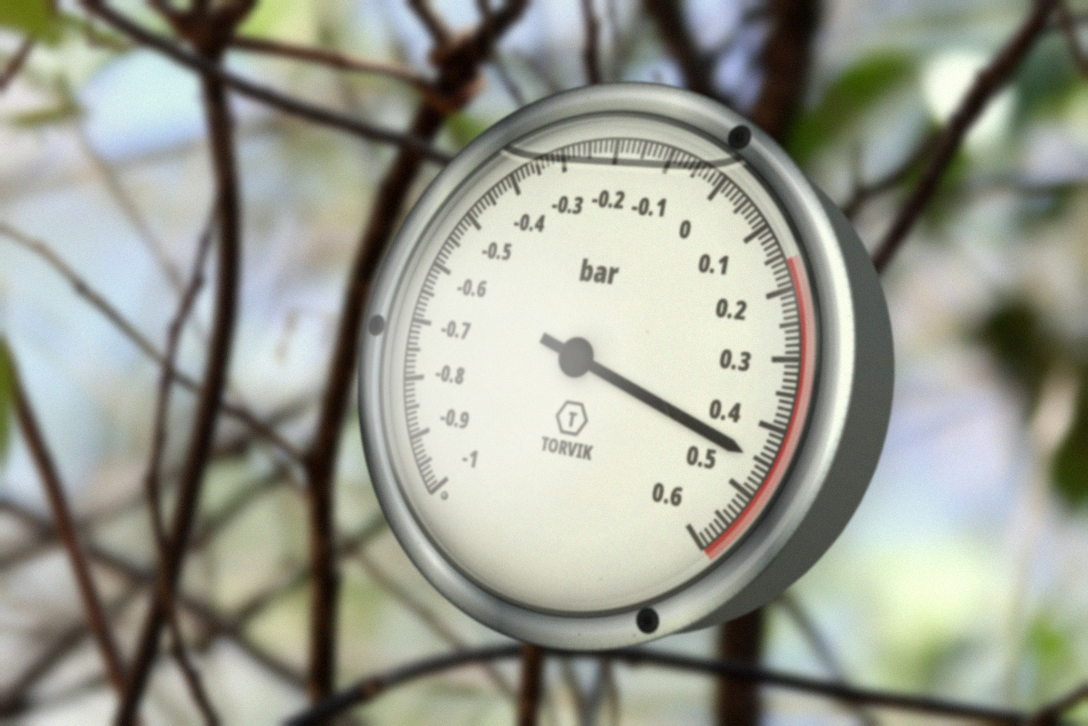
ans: 0.45,bar
